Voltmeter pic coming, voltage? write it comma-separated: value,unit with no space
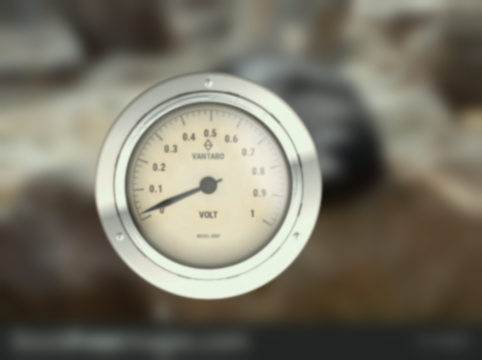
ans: 0.02,V
